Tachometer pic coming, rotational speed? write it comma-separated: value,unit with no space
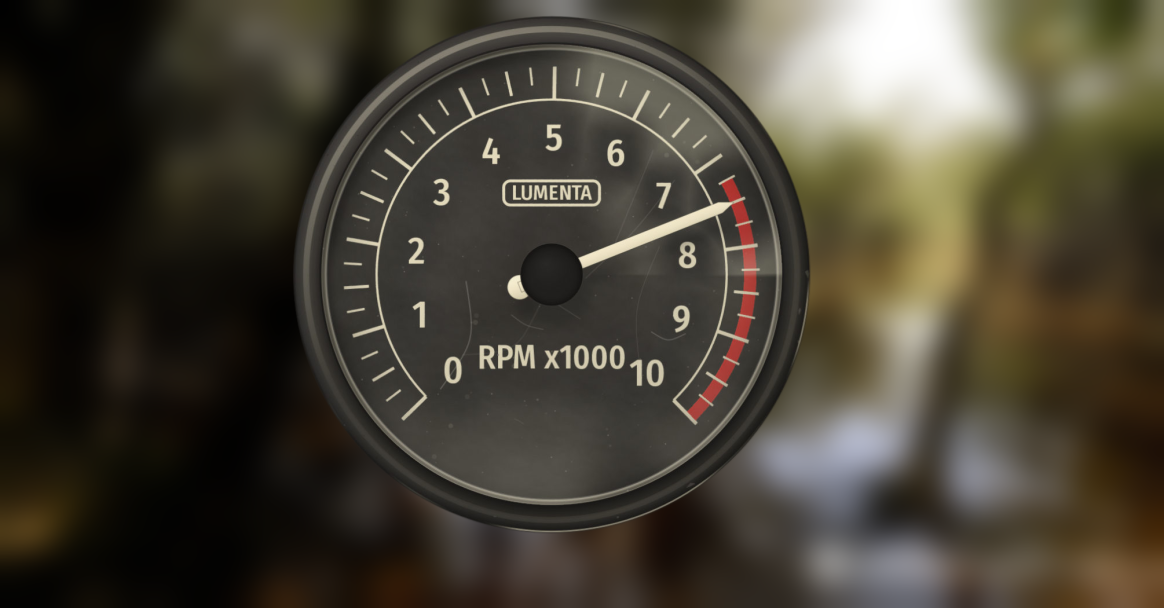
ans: 7500,rpm
